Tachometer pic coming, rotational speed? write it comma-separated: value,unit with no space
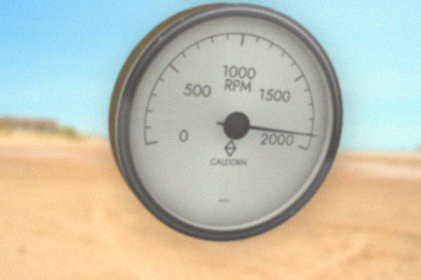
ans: 1900,rpm
